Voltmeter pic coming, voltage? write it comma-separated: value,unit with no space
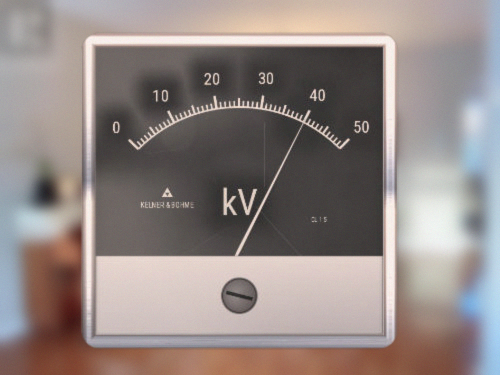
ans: 40,kV
